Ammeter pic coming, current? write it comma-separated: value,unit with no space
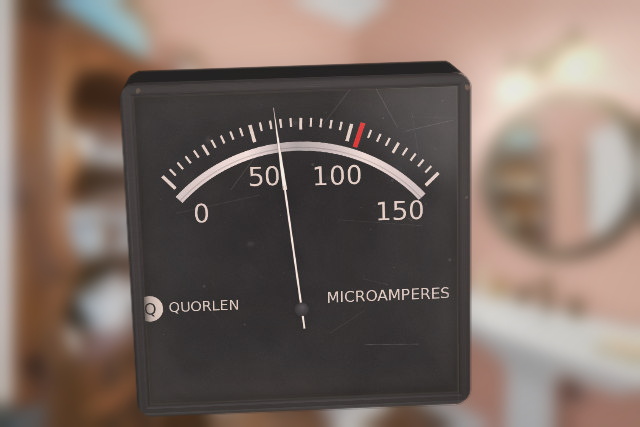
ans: 62.5,µA
